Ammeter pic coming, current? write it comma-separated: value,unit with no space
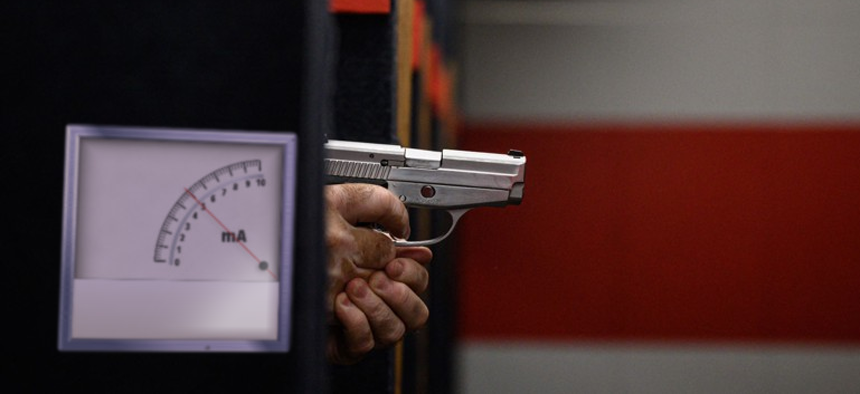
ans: 5,mA
